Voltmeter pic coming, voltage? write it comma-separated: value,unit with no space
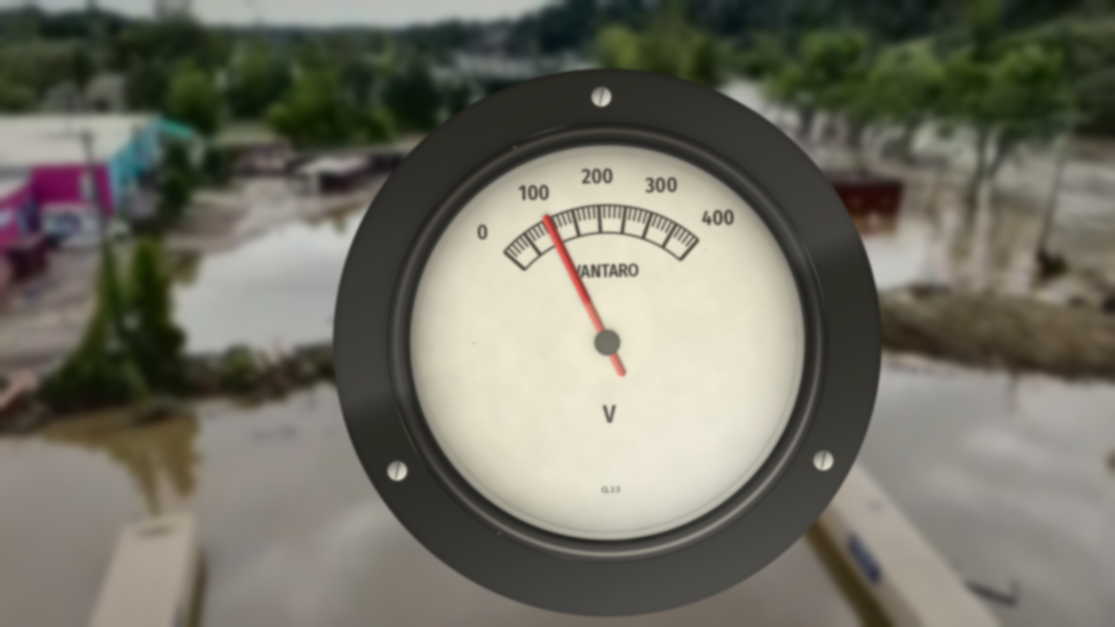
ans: 100,V
